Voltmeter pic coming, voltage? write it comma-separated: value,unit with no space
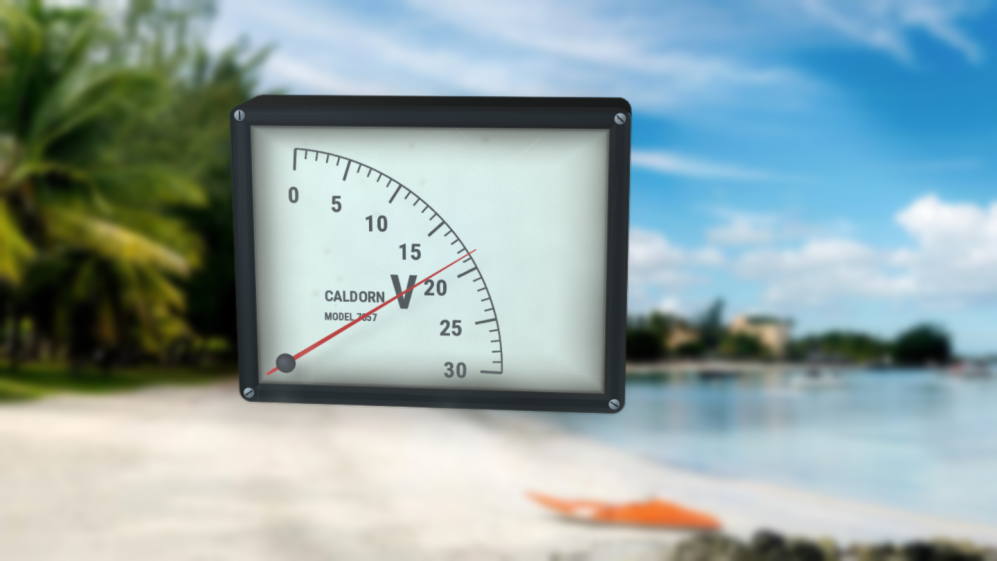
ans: 18.5,V
